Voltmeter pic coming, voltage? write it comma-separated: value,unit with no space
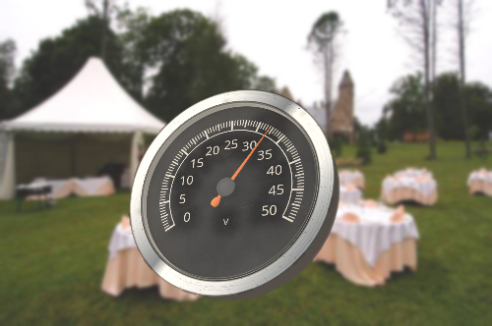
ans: 32.5,V
